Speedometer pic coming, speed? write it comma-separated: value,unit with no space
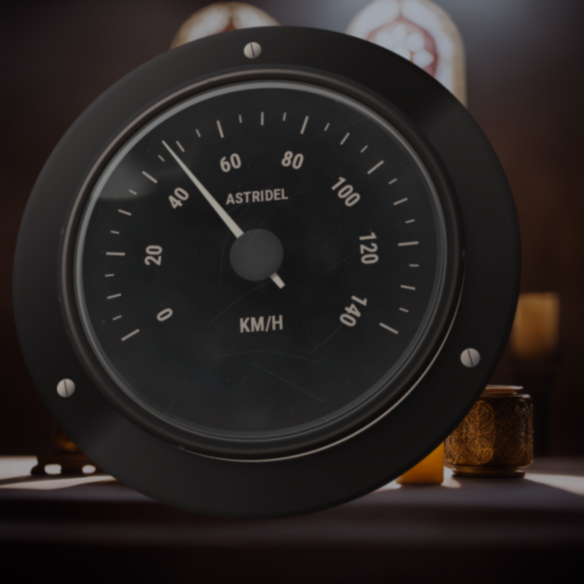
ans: 47.5,km/h
